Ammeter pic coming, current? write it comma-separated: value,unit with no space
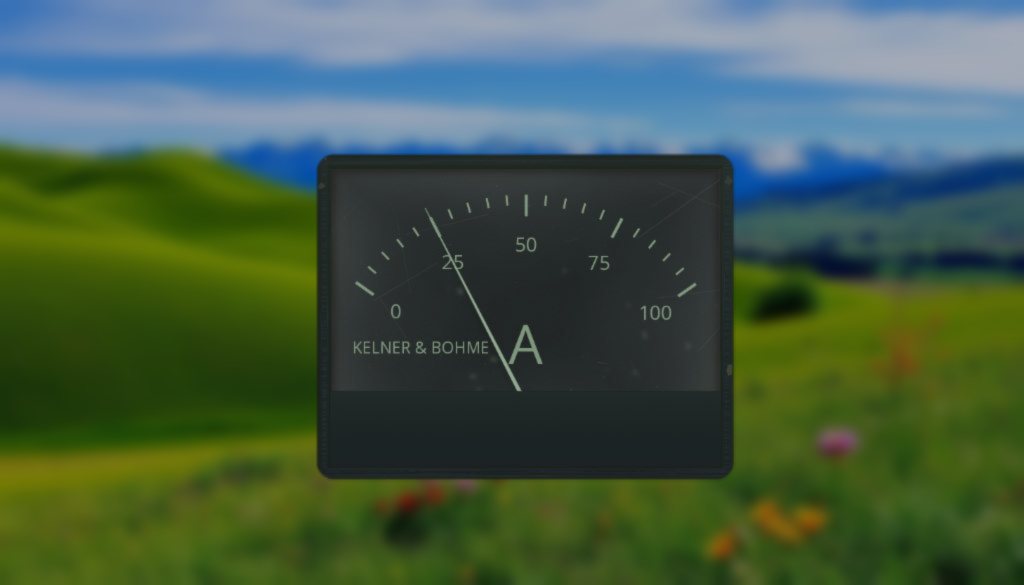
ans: 25,A
